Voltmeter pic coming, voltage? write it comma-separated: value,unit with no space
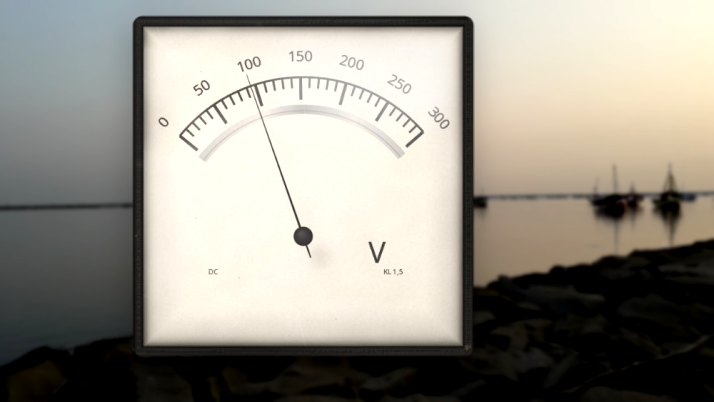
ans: 95,V
